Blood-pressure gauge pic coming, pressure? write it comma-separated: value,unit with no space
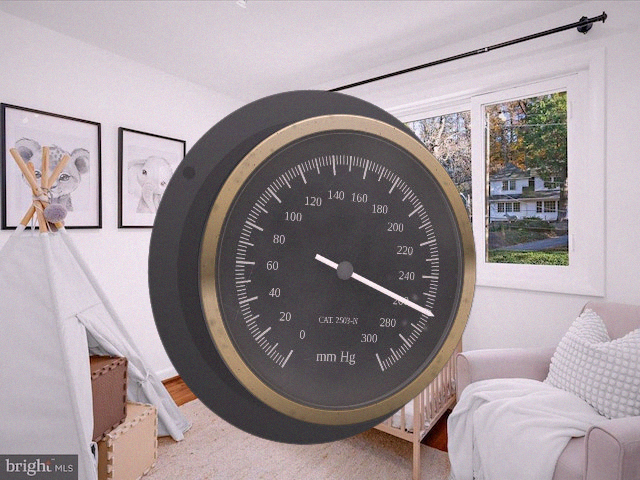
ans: 260,mmHg
